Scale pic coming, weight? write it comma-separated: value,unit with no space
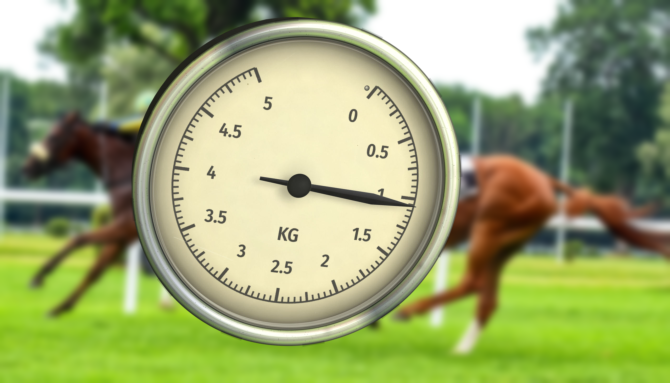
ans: 1.05,kg
